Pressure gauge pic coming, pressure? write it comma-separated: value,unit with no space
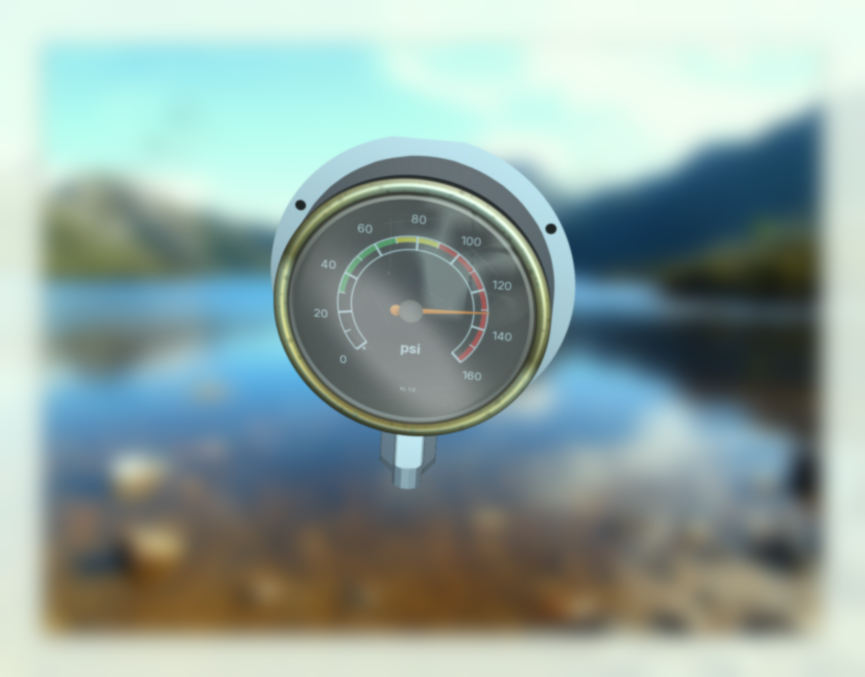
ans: 130,psi
